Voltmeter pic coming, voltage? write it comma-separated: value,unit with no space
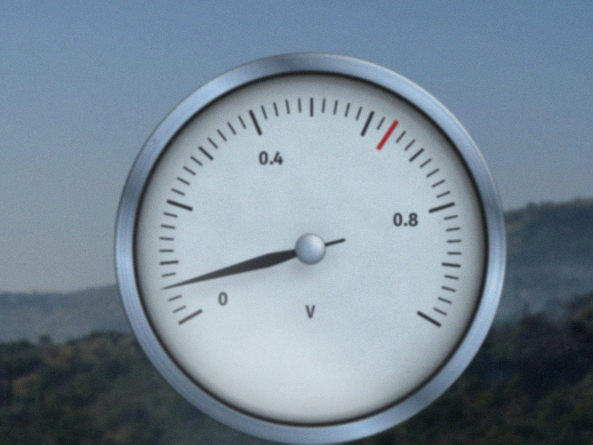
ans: 0.06,V
